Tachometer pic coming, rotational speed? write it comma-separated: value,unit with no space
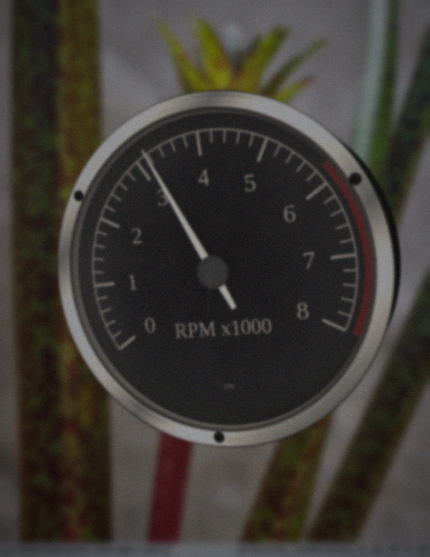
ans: 3200,rpm
